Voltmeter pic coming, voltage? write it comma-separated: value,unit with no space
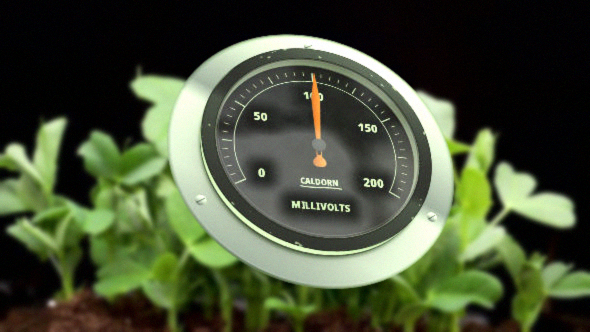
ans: 100,mV
